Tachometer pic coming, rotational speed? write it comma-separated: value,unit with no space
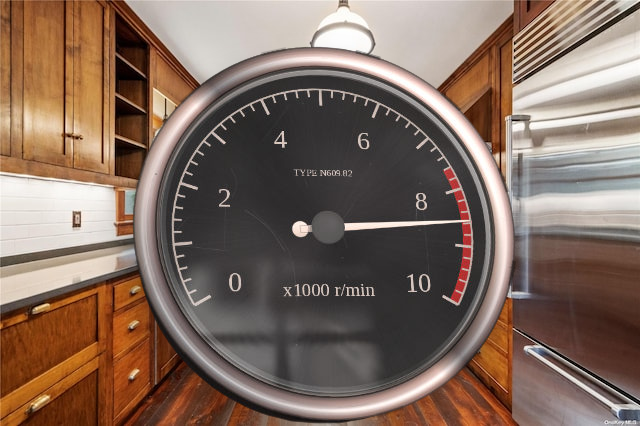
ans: 8600,rpm
